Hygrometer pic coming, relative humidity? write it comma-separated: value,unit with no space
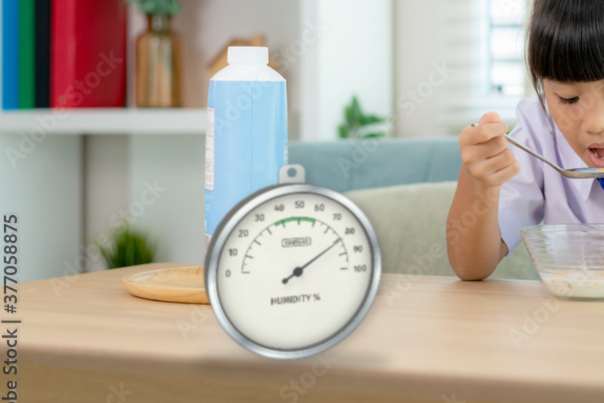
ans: 80,%
